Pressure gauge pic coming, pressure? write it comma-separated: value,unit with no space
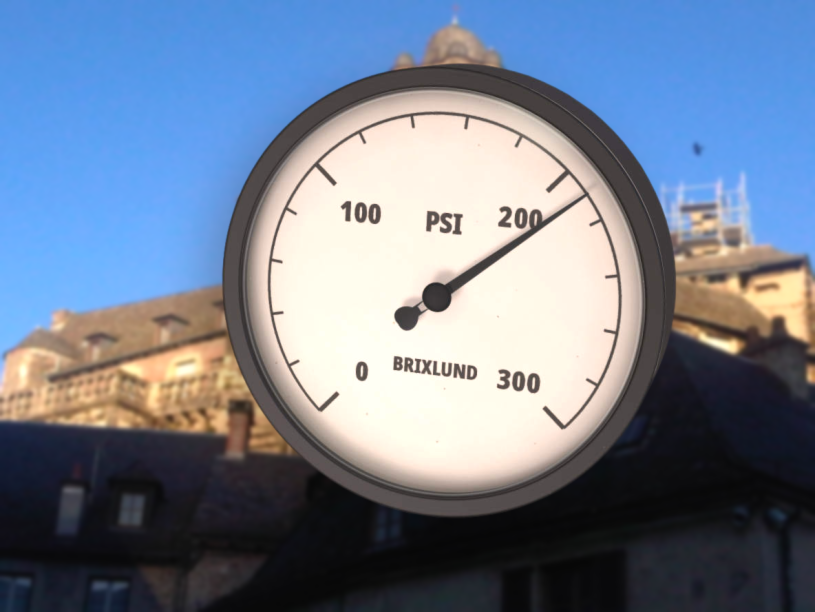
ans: 210,psi
